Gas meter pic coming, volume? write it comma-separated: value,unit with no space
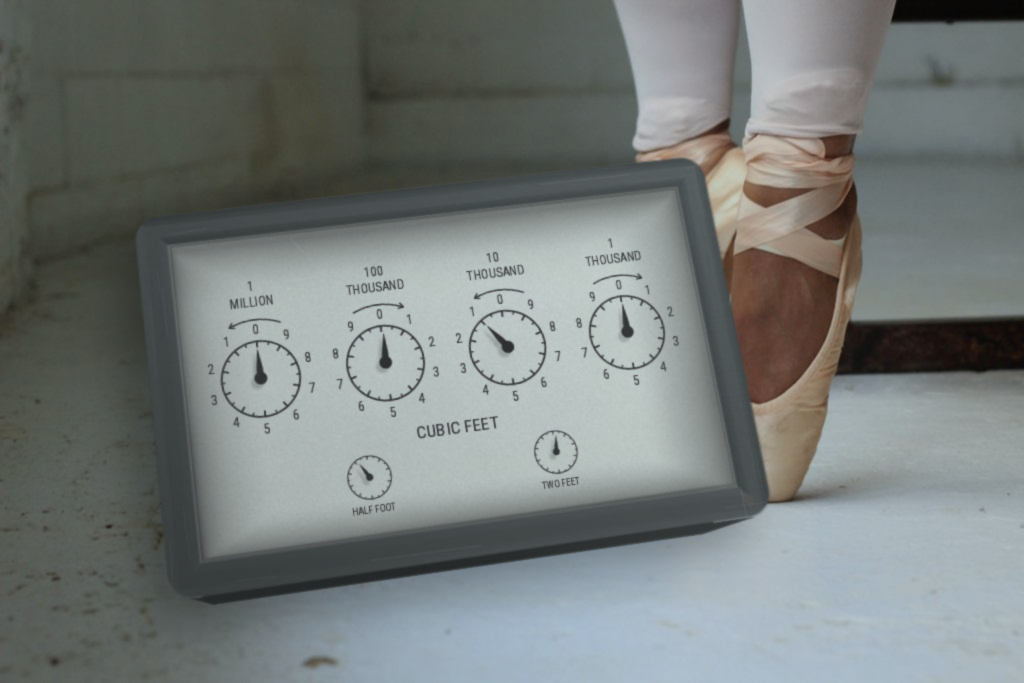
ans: 1000,ft³
